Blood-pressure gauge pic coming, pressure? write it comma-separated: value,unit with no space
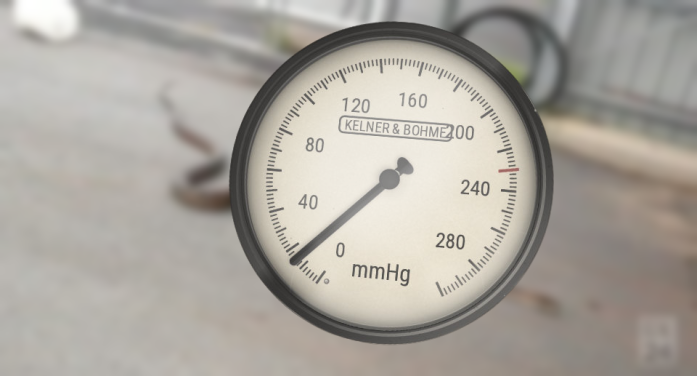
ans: 14,mmHg
